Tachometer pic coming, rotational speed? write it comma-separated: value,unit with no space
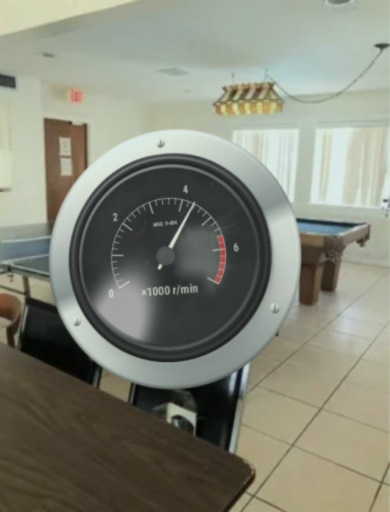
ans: 4400,rpm
